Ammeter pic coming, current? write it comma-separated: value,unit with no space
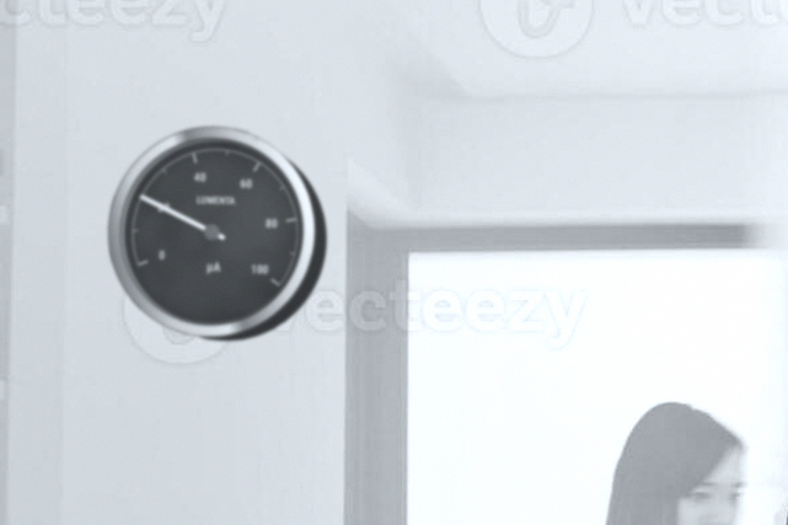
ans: 20,µA
